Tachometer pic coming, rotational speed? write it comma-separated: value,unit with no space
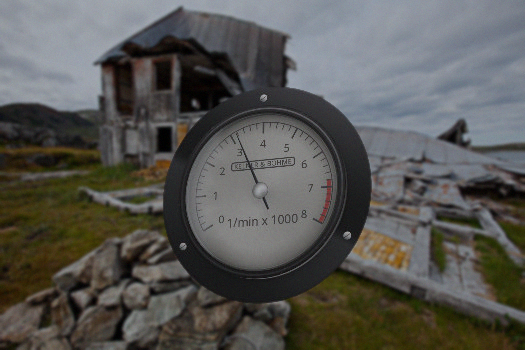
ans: 3200,rpm
